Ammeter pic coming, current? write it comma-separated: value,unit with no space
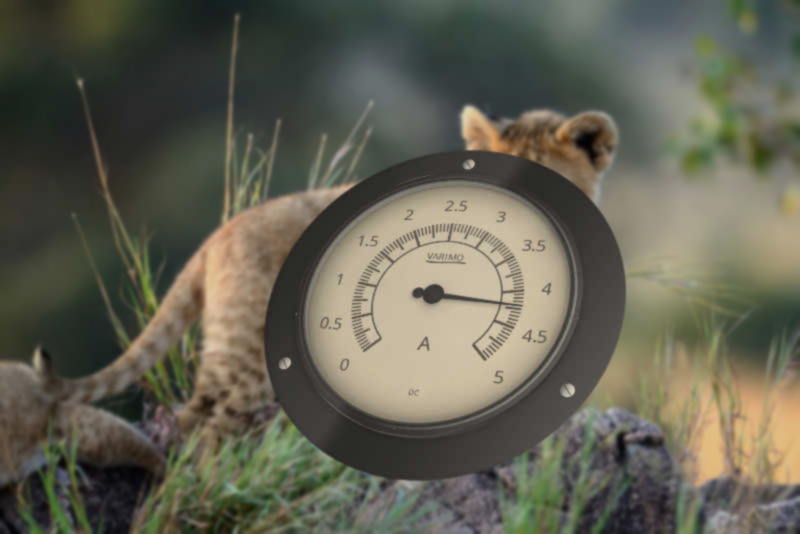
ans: 4.25,A
